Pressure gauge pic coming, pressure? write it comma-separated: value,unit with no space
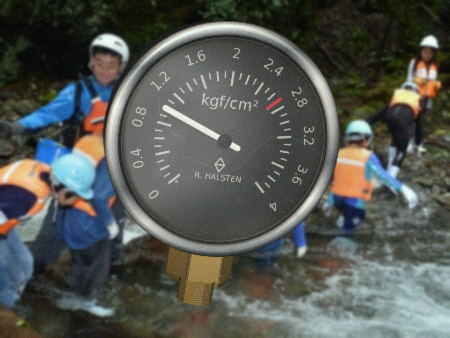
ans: 1,kg/cm²
